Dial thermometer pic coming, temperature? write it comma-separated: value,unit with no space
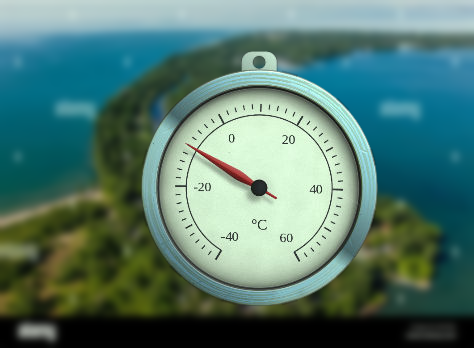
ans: -10,°C
